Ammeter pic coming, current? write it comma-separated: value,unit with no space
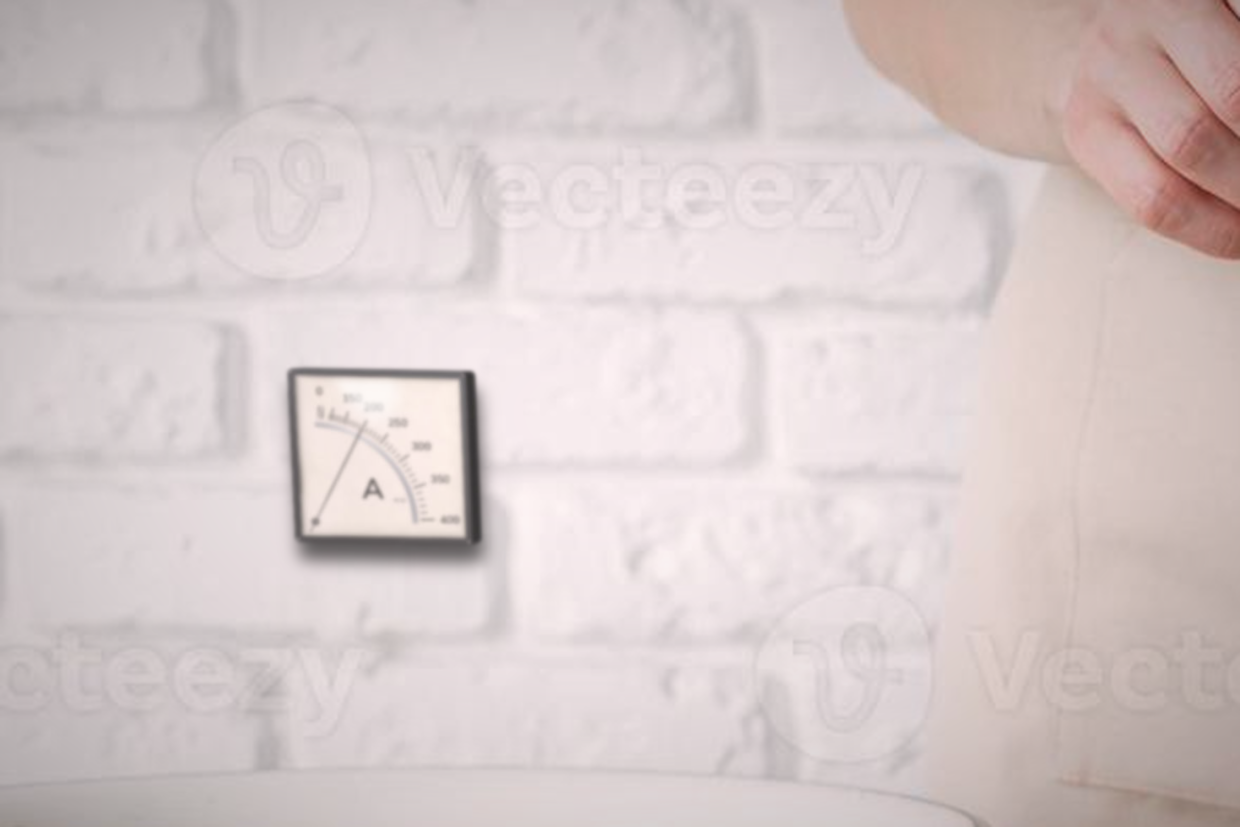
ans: 200,A
